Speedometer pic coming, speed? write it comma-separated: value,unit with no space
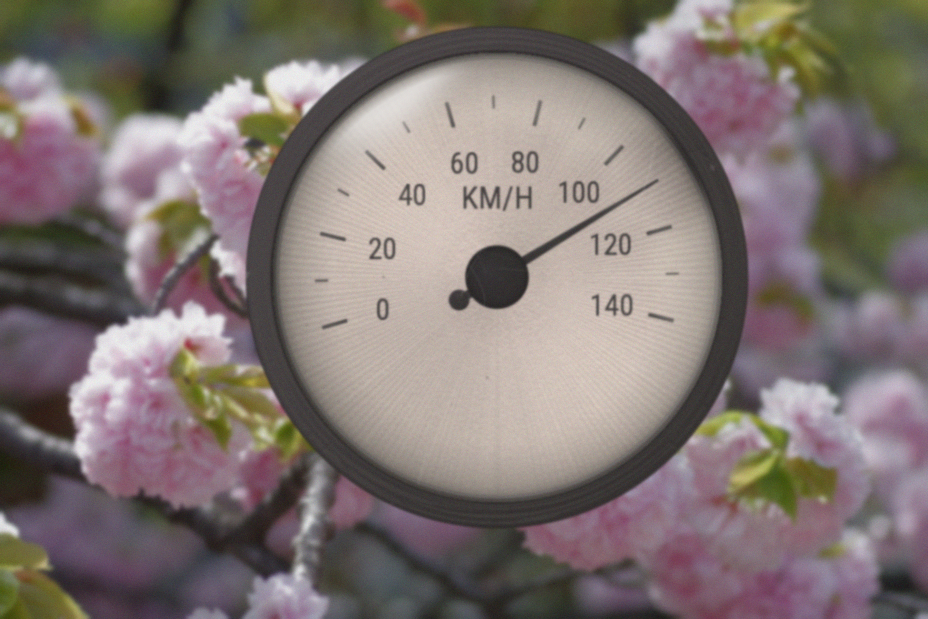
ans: 110,km/h
